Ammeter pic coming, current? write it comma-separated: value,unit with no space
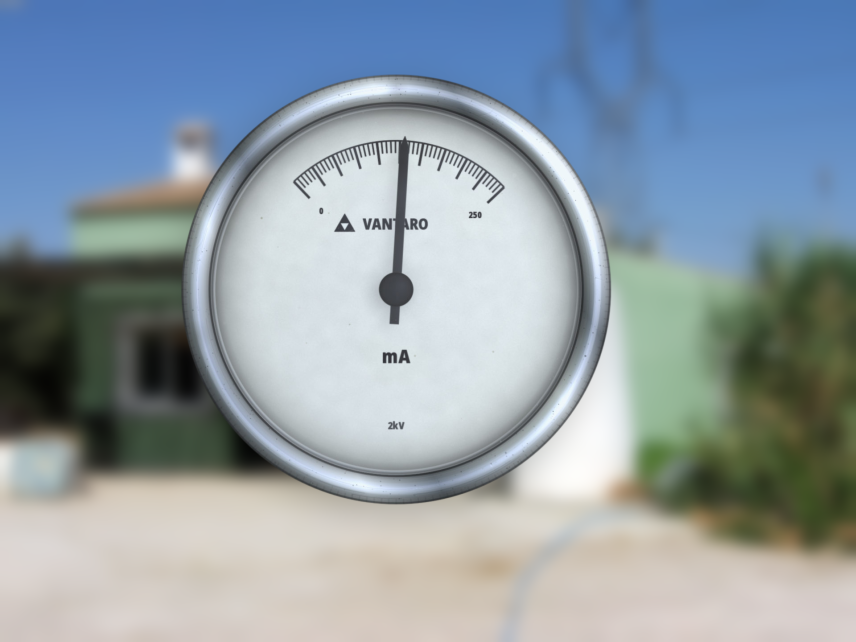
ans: 130,mA
